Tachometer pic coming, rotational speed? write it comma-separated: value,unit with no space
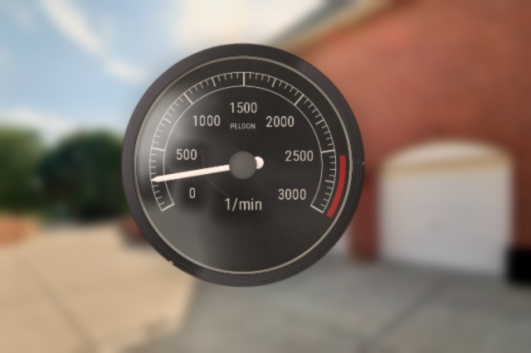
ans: 250,rpm
